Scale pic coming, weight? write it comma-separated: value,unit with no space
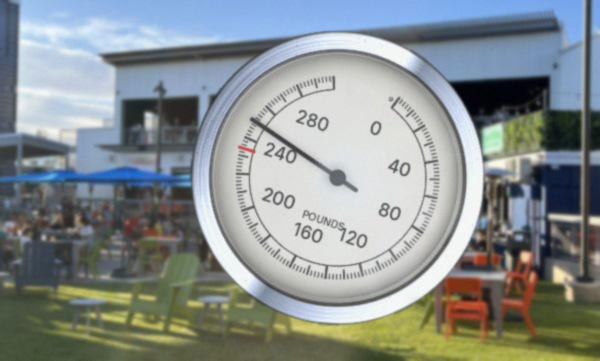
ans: 250,lb
